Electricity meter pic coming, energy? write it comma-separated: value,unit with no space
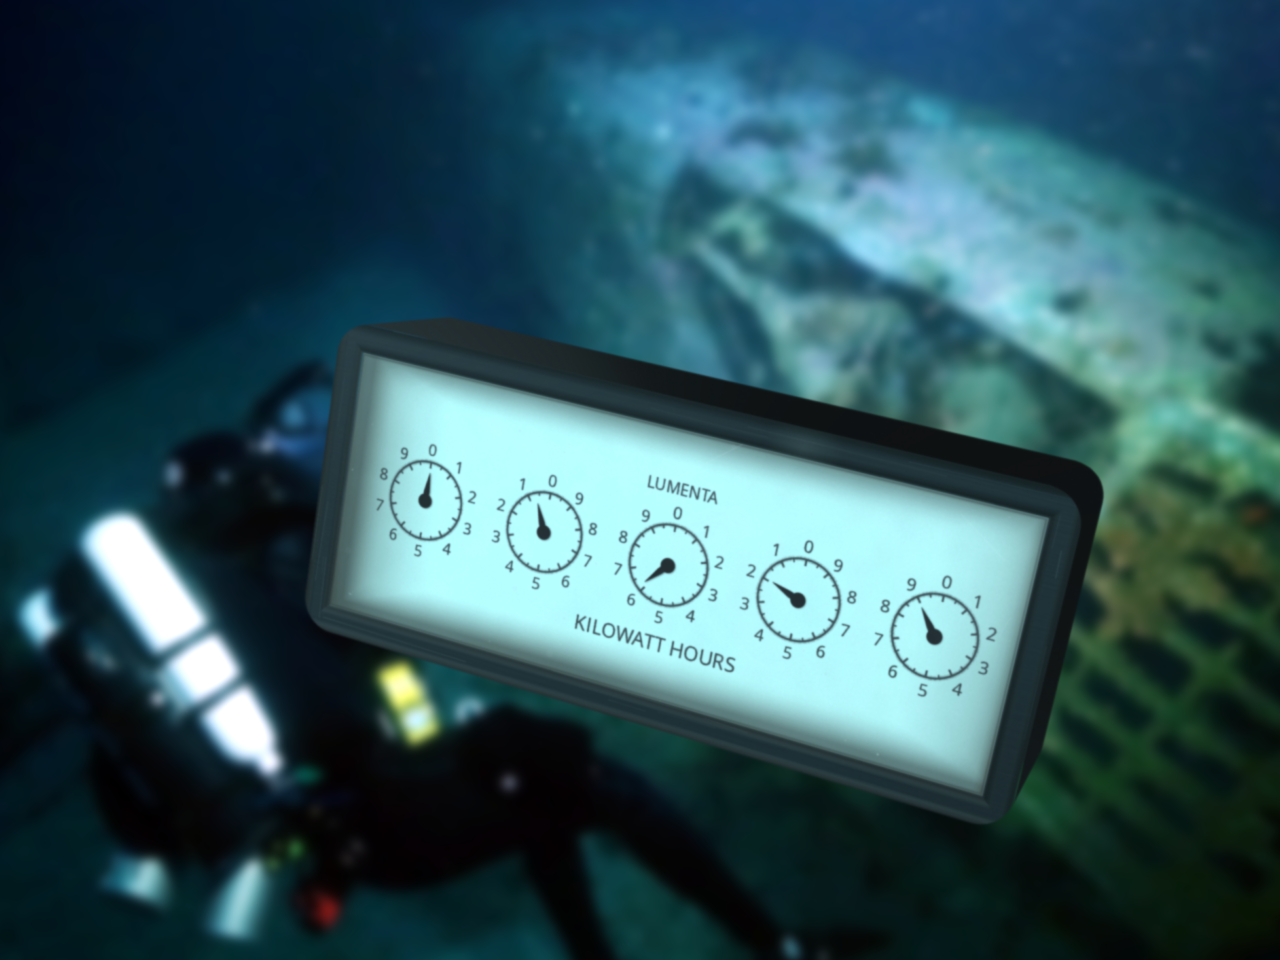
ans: 619,kWh
